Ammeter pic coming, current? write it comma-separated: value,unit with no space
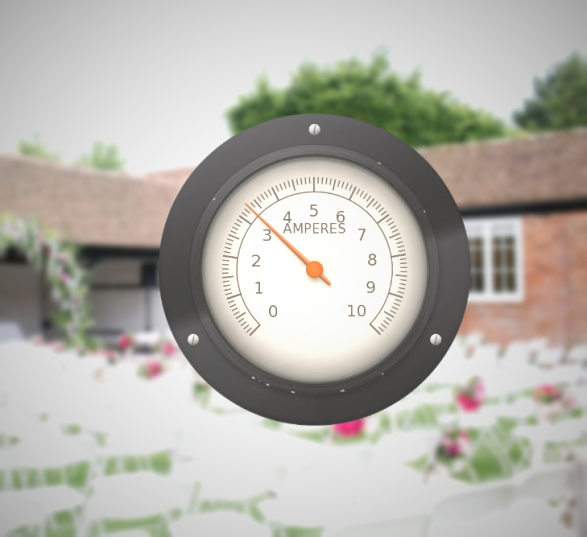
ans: 3.3,A
